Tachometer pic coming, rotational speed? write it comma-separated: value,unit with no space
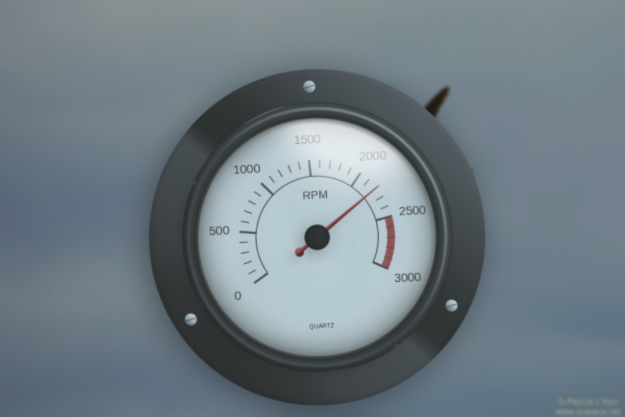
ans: 2200,rpm
